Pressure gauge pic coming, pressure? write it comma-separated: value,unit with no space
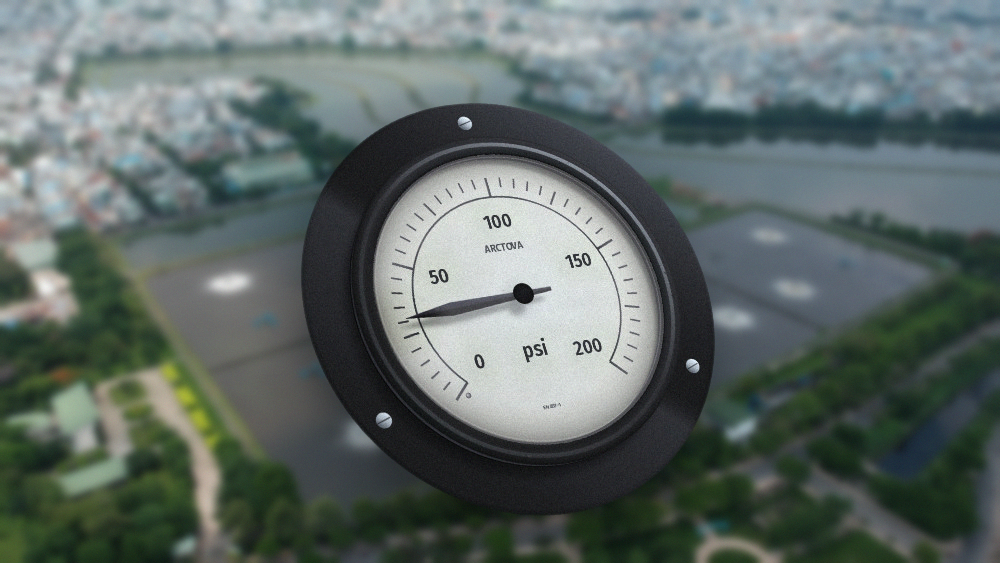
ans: 30,psi
